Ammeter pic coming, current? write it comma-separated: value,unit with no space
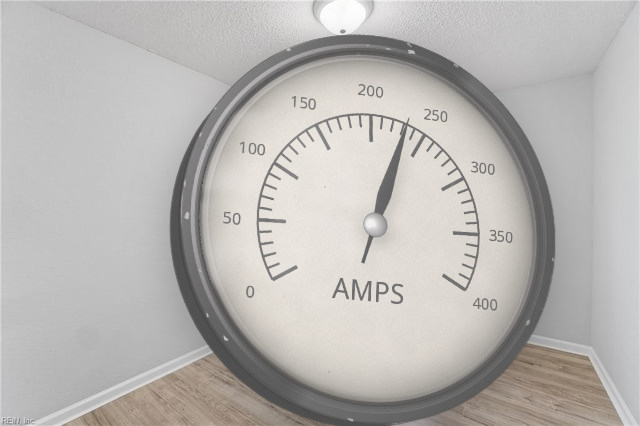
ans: 230,A
